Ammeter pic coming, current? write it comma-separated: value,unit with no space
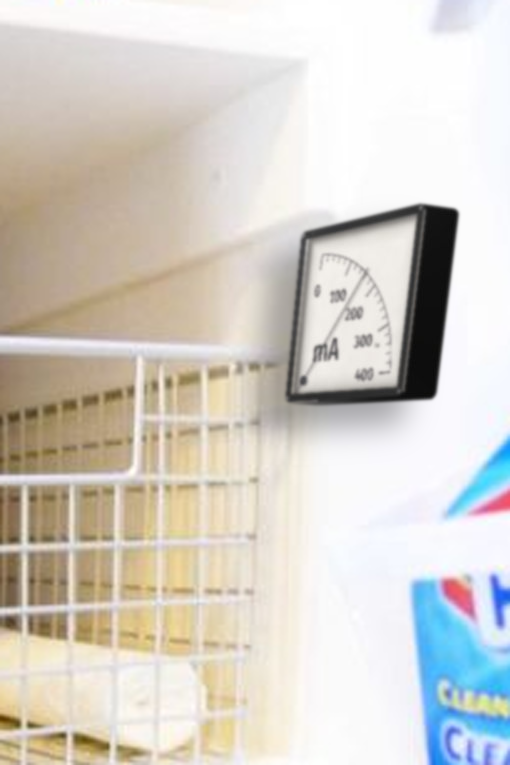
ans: 160,mA
